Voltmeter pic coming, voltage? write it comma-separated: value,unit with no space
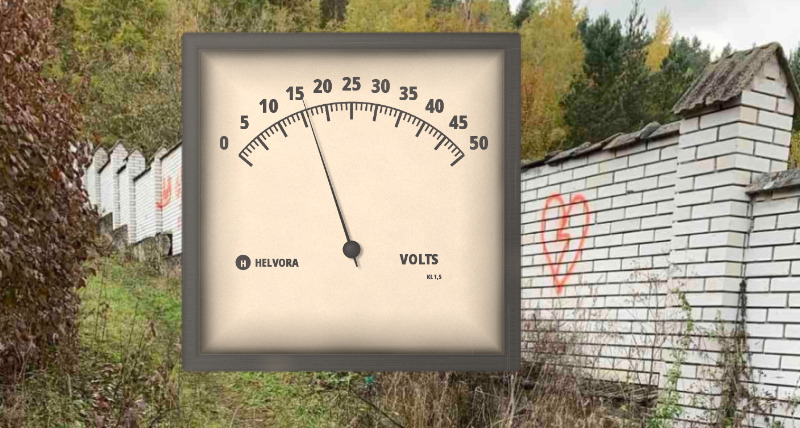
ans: 16,V
